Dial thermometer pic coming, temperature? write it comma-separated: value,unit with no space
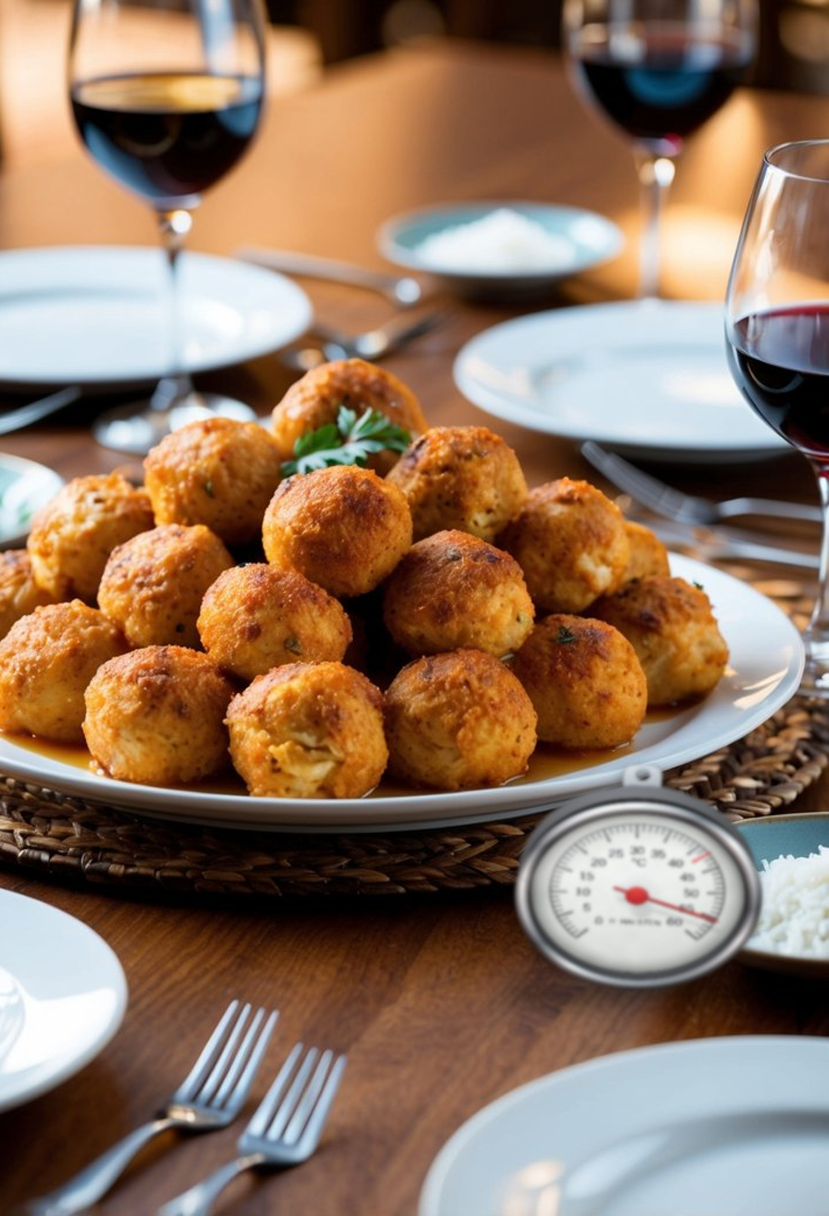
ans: 55,°C
